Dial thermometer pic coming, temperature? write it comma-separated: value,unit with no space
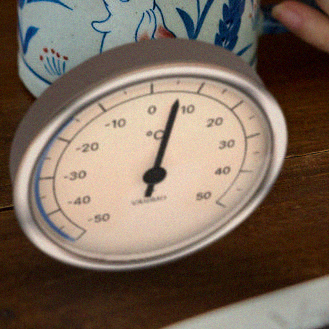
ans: 5,°C
